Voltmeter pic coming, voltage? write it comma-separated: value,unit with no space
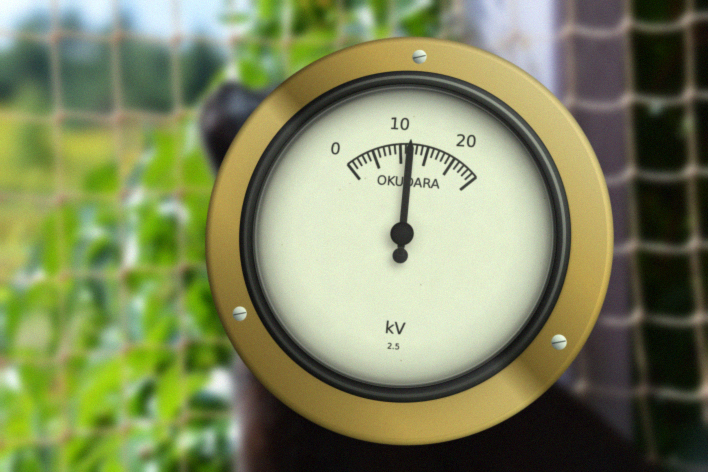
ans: 12,kV
